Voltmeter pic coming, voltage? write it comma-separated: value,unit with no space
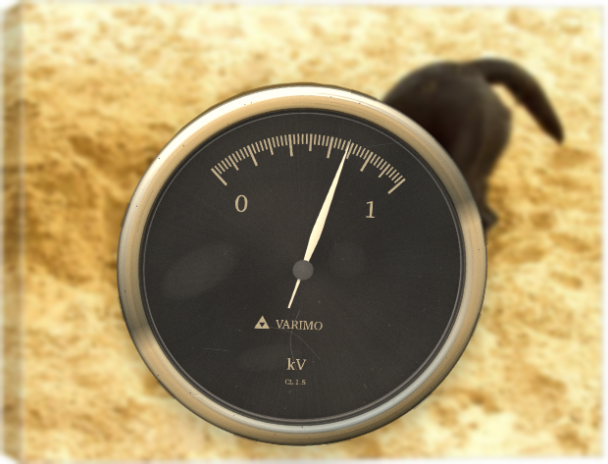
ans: 0.68,kV
